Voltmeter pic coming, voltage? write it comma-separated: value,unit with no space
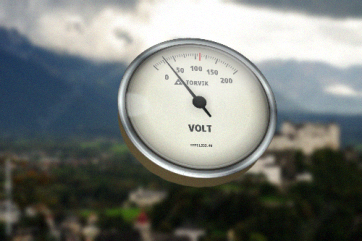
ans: 25,V
